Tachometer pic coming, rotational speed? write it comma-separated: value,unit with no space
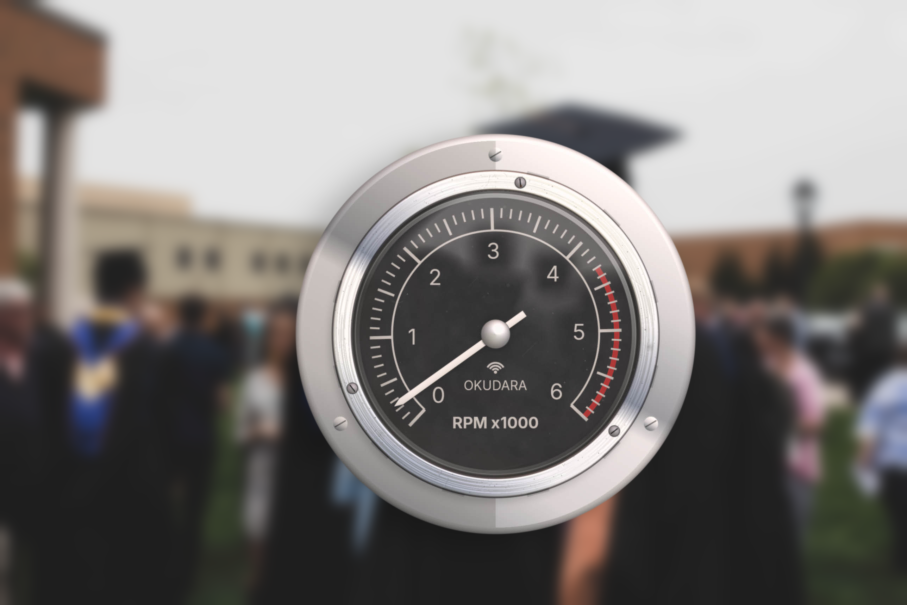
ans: 250,rpm
